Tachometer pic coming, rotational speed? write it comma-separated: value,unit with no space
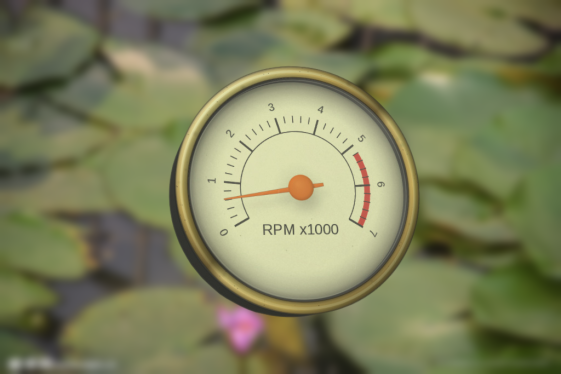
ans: 600,rpm
